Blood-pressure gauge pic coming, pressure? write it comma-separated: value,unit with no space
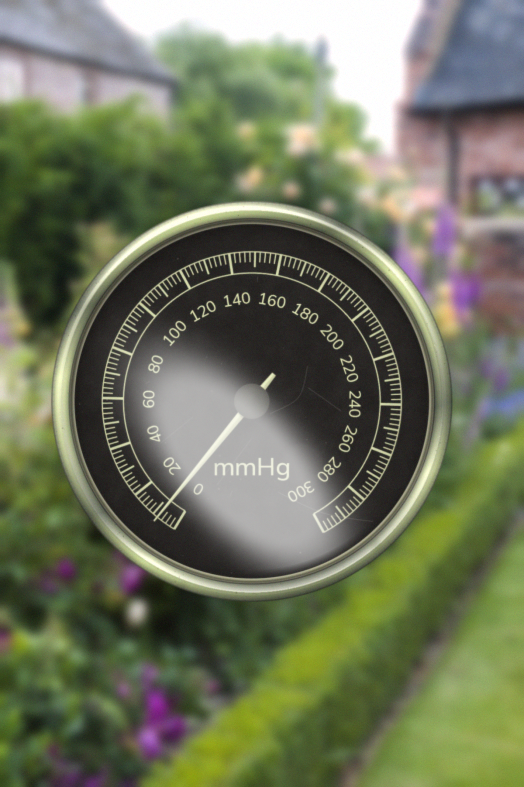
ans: 8,mmHg
